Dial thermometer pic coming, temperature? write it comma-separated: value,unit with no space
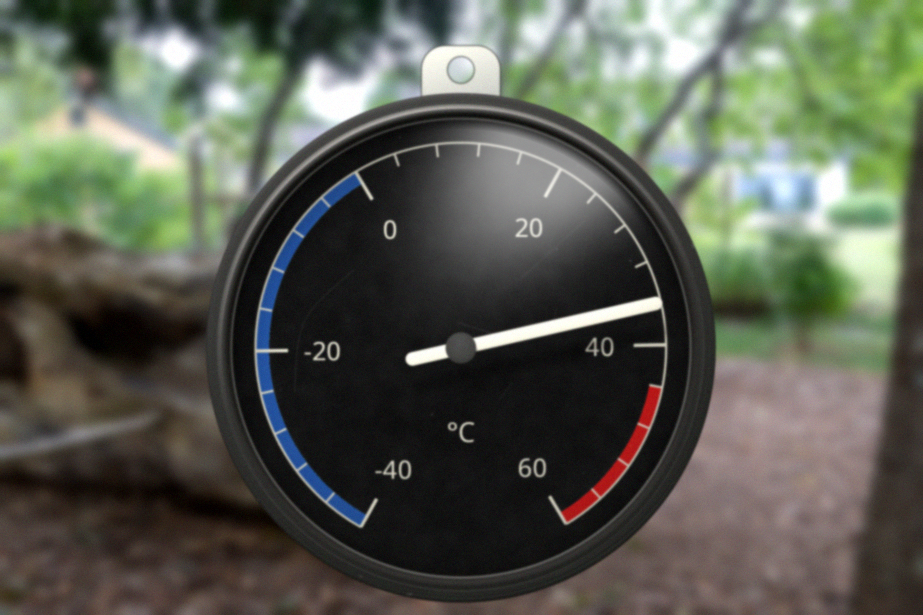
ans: 36,°C
